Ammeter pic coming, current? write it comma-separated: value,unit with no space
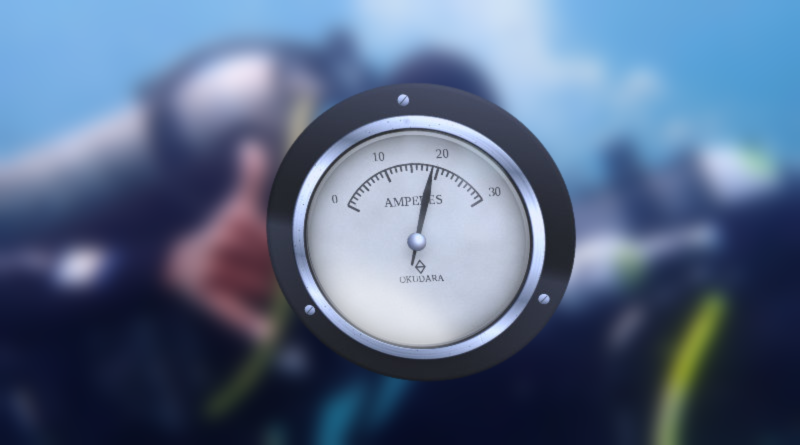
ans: 19,A
